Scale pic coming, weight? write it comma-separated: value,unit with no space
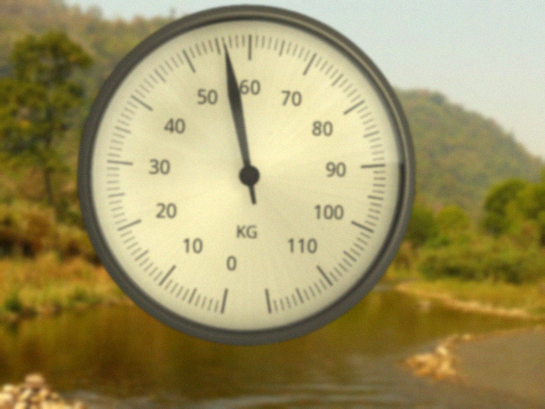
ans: 56,kg
